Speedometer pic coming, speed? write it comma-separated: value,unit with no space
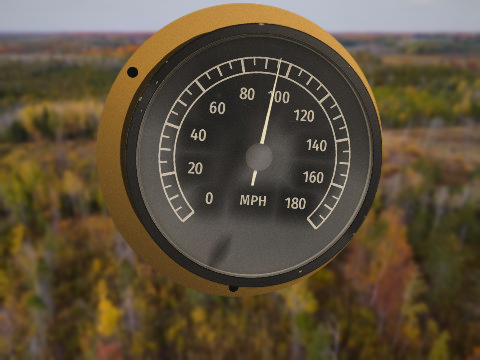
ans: 95,mph
